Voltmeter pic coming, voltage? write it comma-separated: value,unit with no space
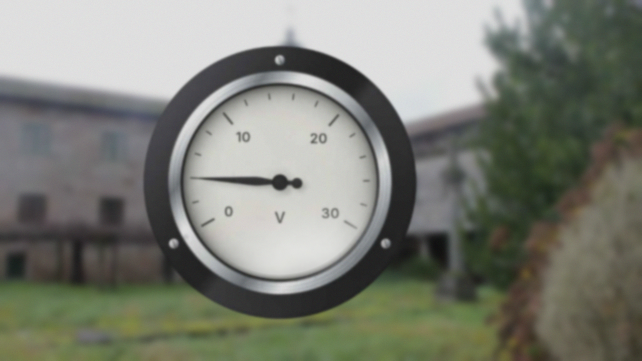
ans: 4,V
